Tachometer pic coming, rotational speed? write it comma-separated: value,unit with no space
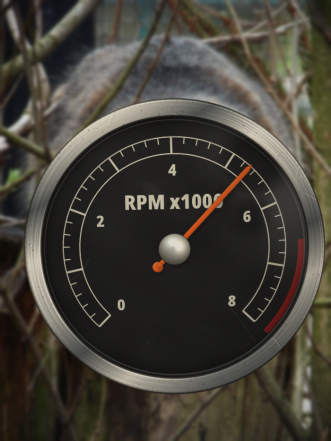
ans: 5300,rpm
